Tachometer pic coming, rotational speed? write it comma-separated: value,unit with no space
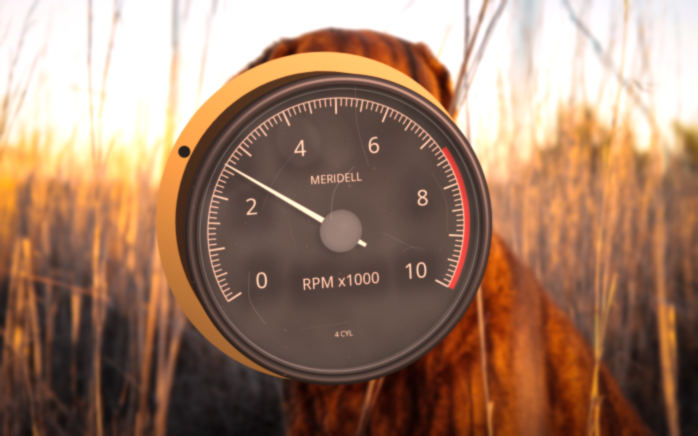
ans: 2600,rpm
